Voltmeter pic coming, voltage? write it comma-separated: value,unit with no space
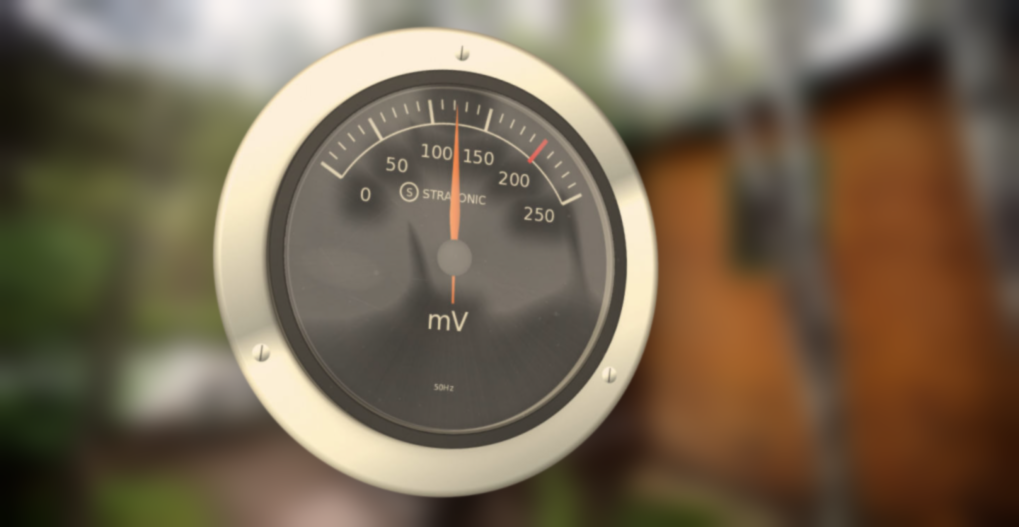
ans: 120,mV
